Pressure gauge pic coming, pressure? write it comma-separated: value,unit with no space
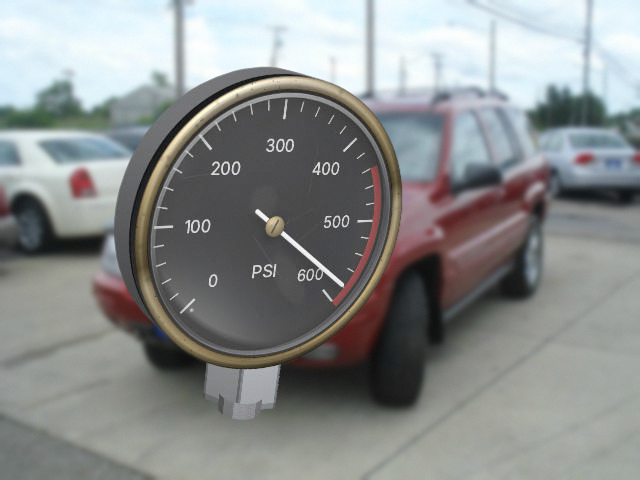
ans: 580,psi
